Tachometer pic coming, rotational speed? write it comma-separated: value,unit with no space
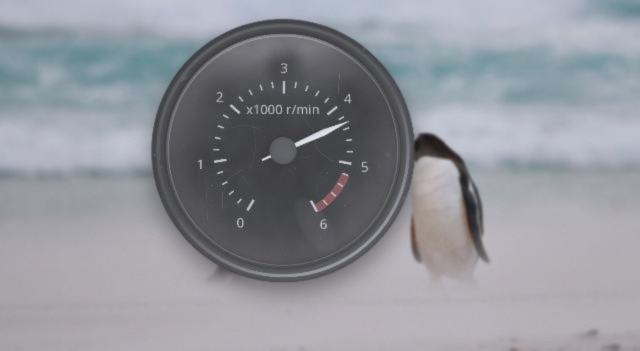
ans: 4300,rpm
